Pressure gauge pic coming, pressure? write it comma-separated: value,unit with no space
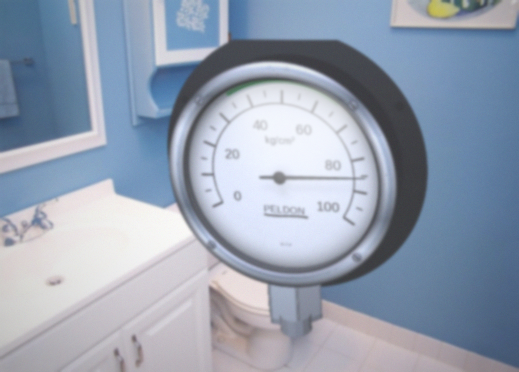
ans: 85,kg/cm²
